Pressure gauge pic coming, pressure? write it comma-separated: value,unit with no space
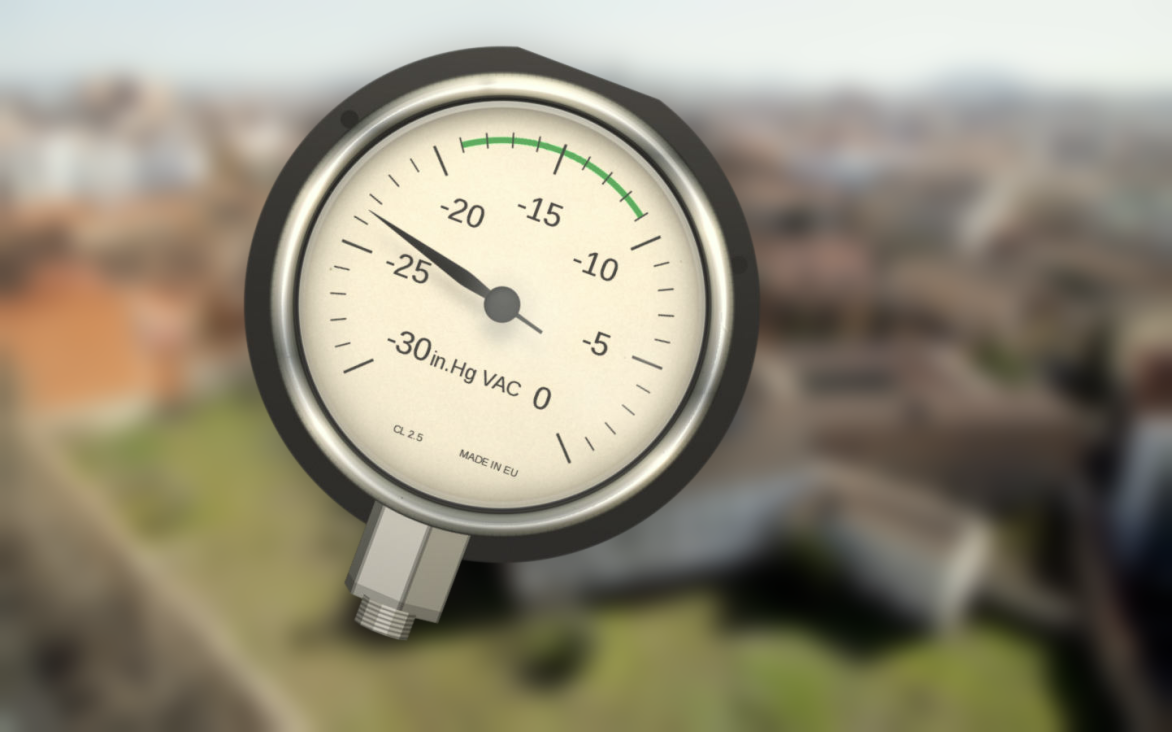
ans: -23.5,inHg
